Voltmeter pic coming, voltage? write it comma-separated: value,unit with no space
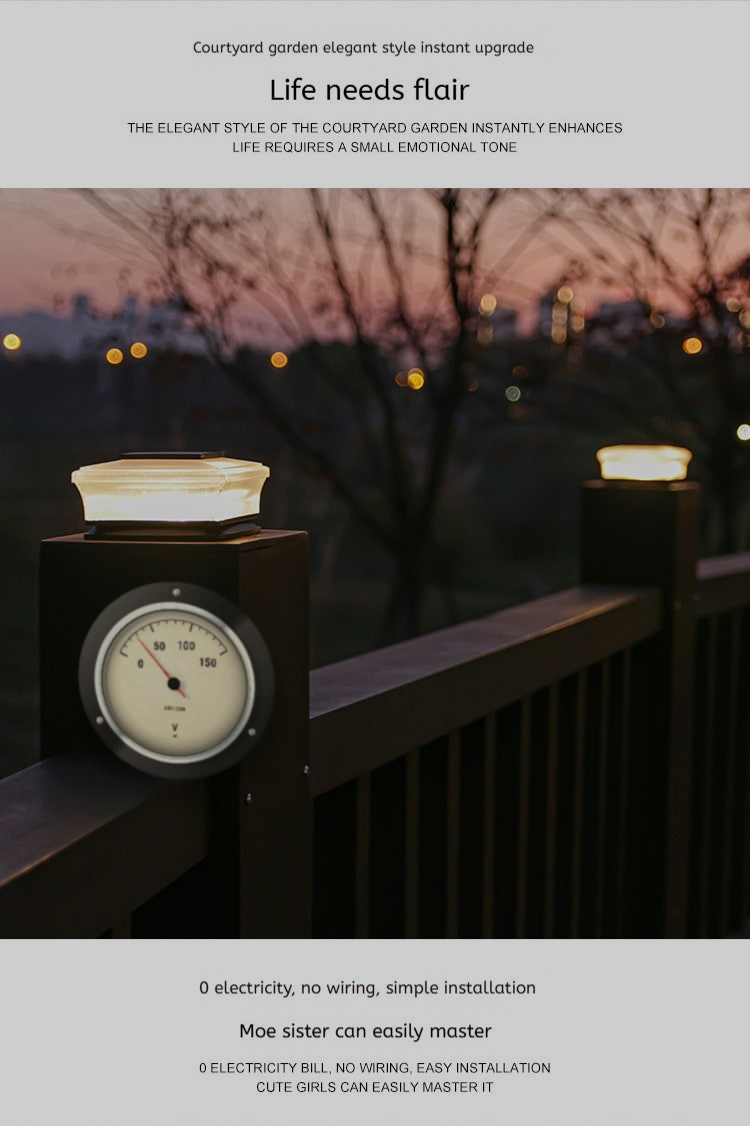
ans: 30,V
